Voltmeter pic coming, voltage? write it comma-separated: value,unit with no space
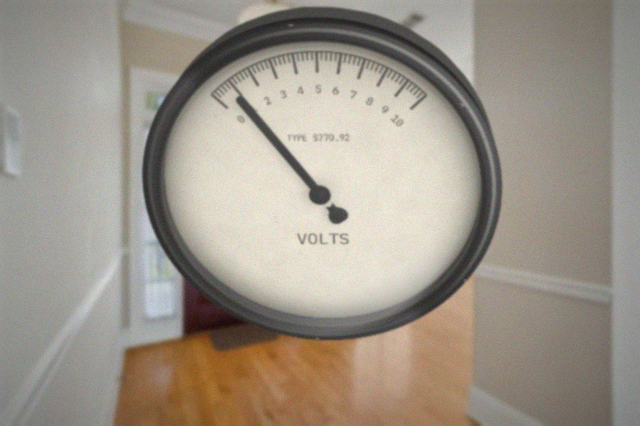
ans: 1,V
